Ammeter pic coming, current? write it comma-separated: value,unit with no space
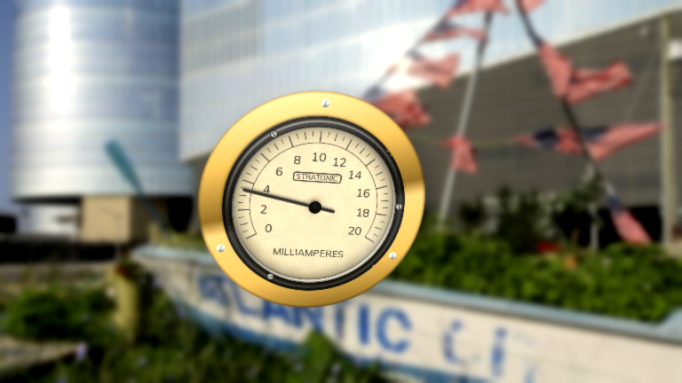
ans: 3.5,mA
